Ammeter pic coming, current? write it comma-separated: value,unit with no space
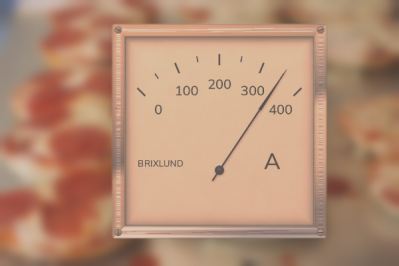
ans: 350,A
